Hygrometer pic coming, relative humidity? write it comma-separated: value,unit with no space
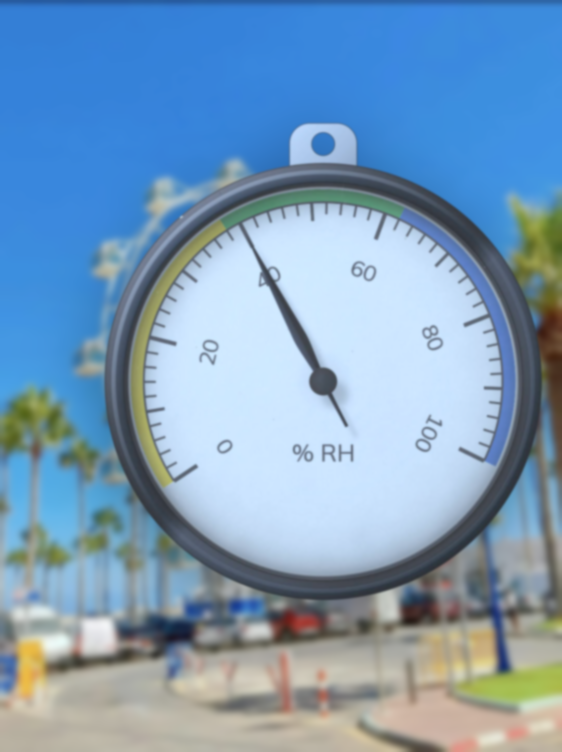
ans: 40,%
